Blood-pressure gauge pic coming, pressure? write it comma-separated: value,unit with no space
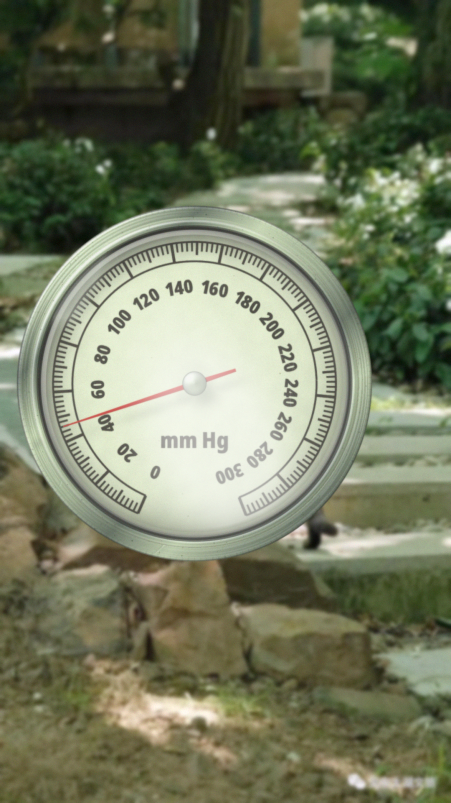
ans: 46,mmHg
